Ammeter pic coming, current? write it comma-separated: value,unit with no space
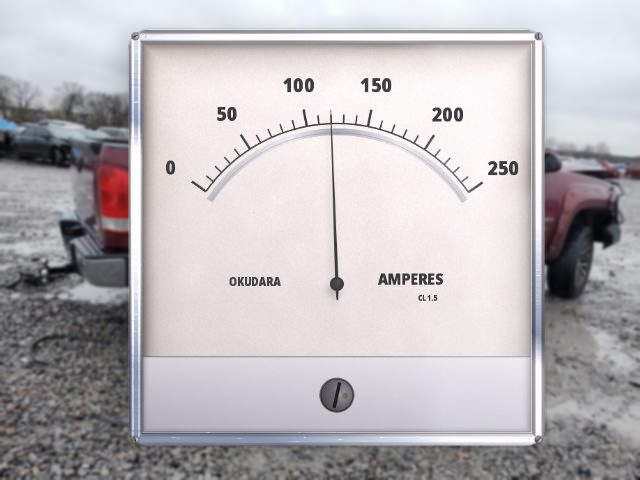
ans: 120,A
